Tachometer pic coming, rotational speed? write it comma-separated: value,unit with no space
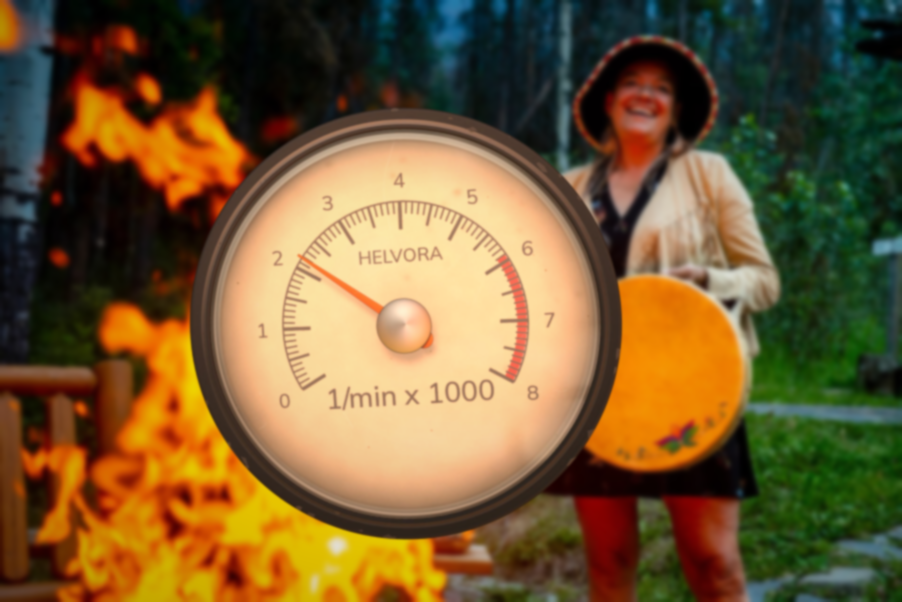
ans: 2200,rpm
